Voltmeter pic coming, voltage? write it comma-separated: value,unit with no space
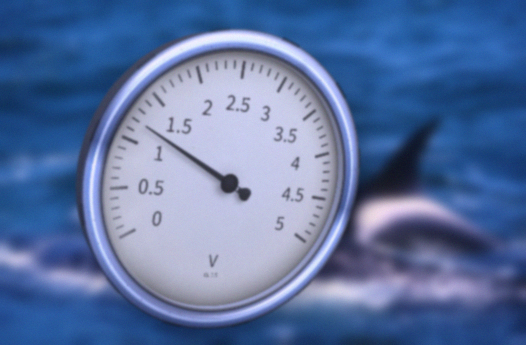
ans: 1.2,V
